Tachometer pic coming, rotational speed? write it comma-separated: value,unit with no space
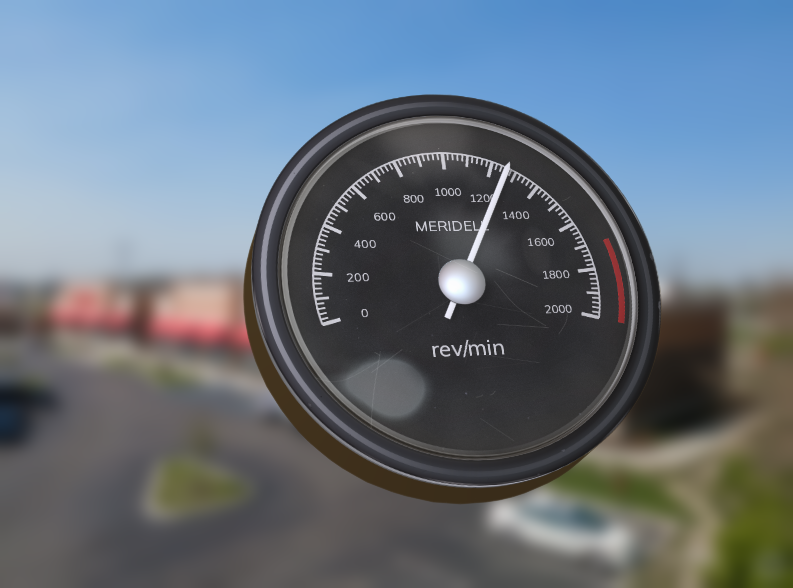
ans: 1260,rpm
